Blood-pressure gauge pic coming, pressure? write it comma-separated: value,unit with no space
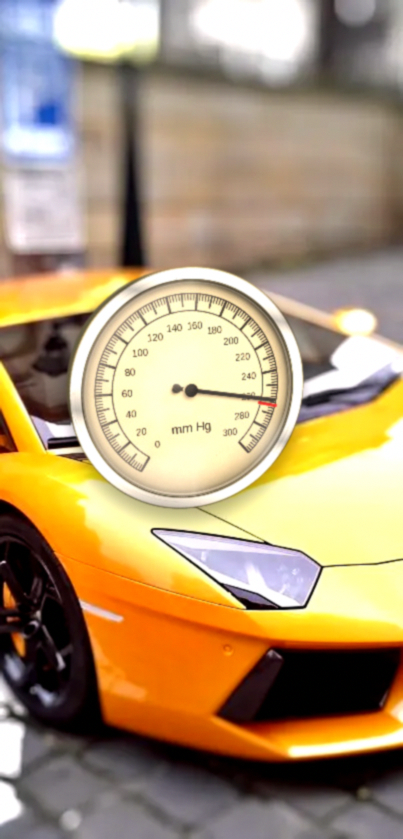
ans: 260,mmHg
